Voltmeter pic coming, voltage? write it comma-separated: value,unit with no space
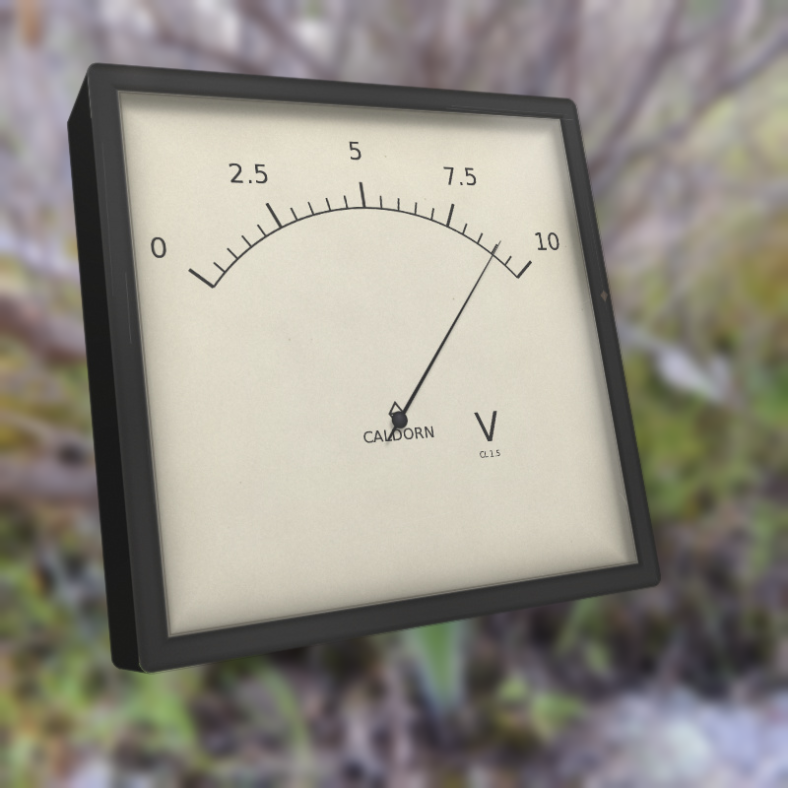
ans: 9,V
